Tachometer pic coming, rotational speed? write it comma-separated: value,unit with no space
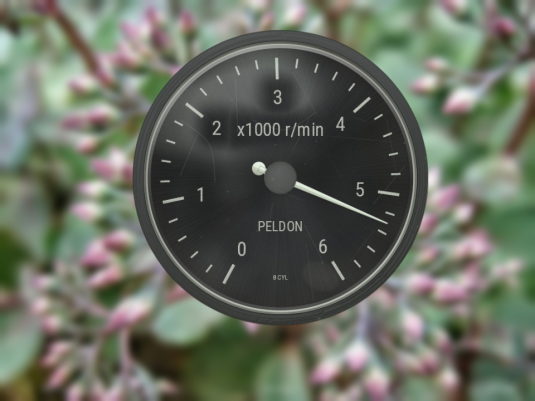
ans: 5300,rpm
